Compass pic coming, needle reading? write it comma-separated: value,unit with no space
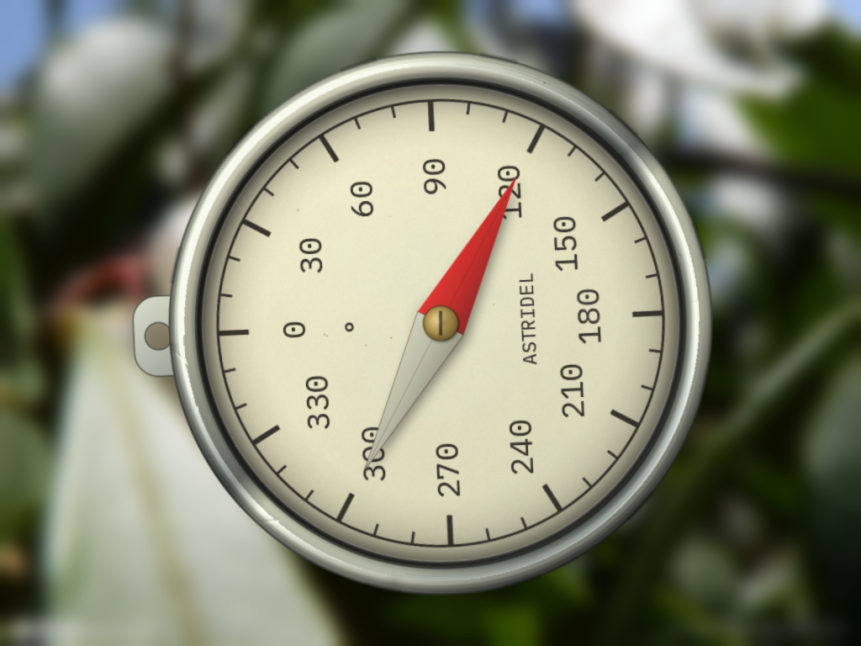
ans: 120,°
